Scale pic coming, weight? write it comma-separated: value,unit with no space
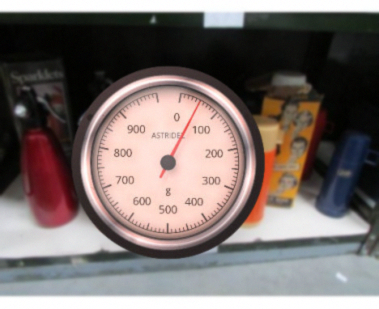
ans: 50,g
